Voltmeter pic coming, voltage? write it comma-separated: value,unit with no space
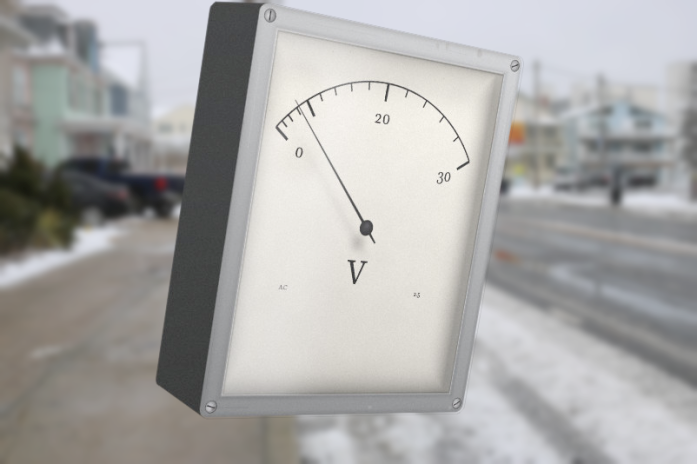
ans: 8,V
